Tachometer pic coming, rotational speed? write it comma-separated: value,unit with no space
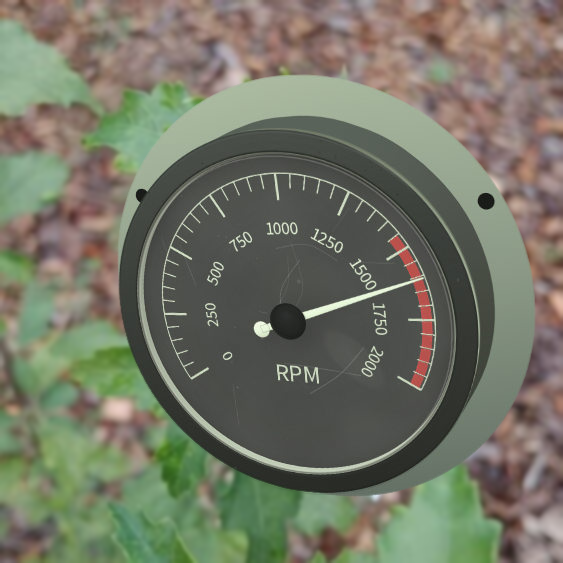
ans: 1600,rpm
